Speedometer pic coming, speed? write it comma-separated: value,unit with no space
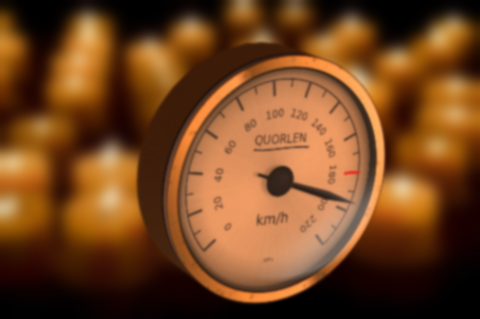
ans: 195,km/h
